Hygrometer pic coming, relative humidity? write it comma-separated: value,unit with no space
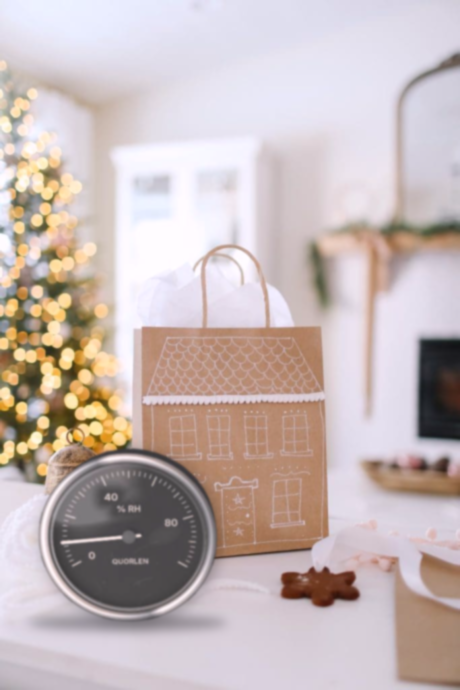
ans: 10,%
